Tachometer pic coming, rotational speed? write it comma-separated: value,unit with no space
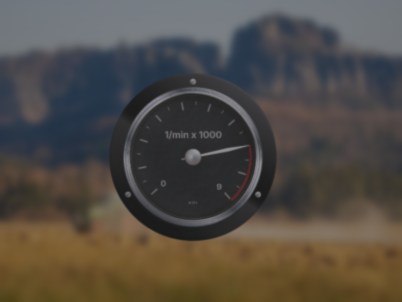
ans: 7000,rpm
